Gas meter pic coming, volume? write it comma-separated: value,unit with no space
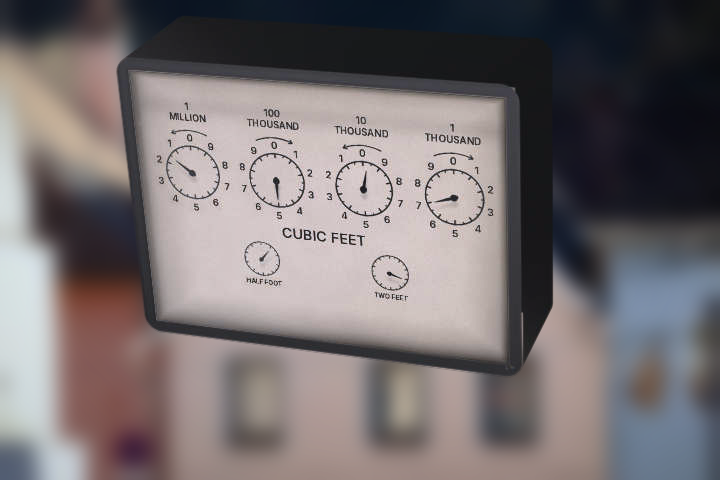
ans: 149700,ft³
